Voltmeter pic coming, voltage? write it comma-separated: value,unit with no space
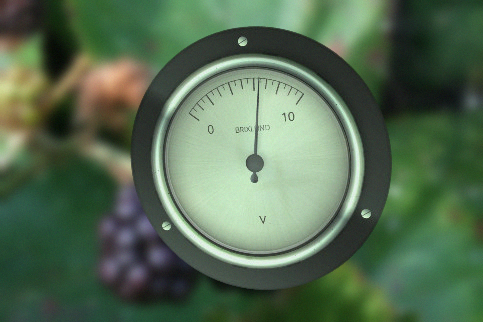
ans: 6.5,V
